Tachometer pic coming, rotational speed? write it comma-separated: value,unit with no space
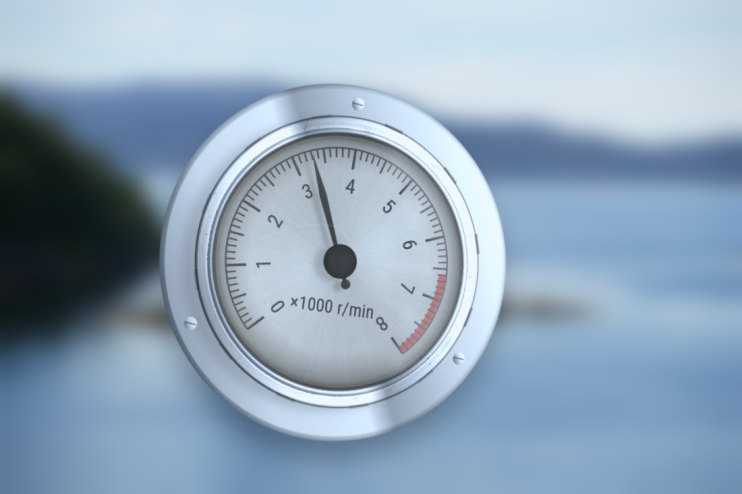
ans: 3300,rpm
